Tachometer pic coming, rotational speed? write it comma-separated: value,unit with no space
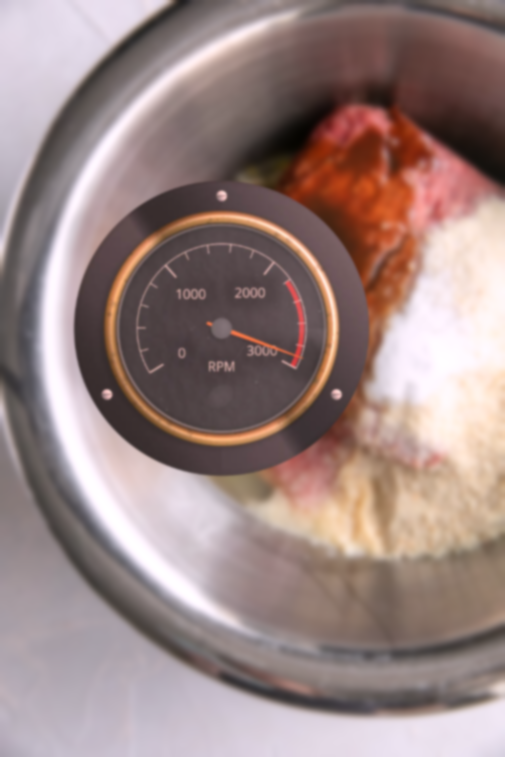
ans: 2900,rpm
